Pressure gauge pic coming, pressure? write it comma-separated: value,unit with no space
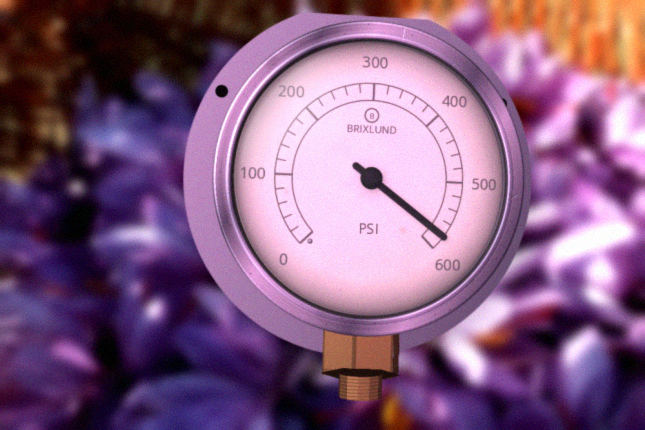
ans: 580,psi
